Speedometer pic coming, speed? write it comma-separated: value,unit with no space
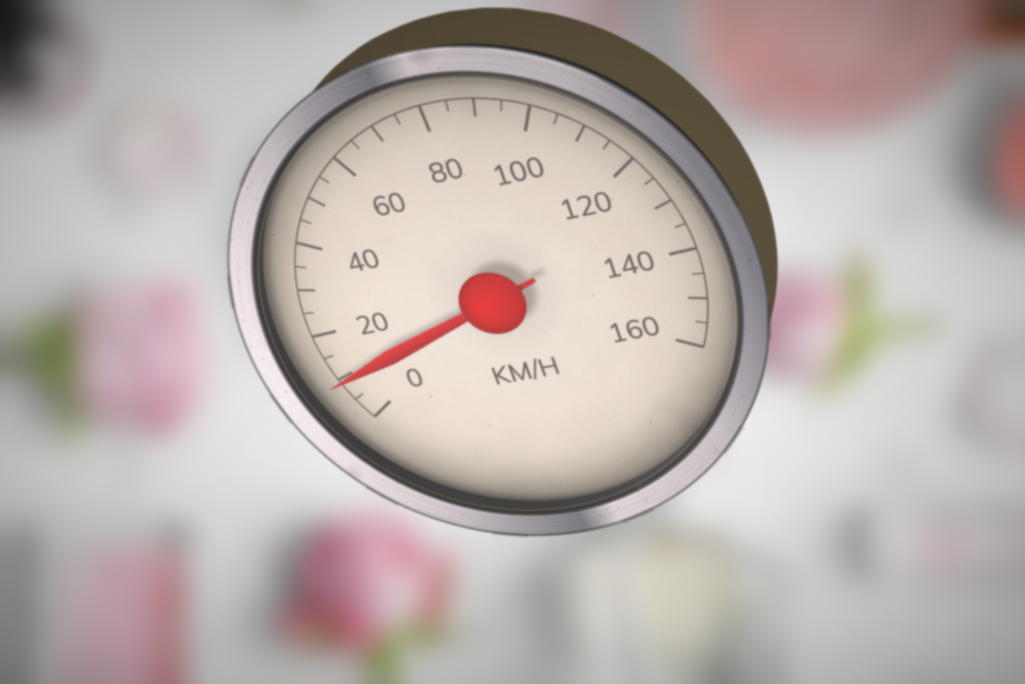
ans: 10,km/h
